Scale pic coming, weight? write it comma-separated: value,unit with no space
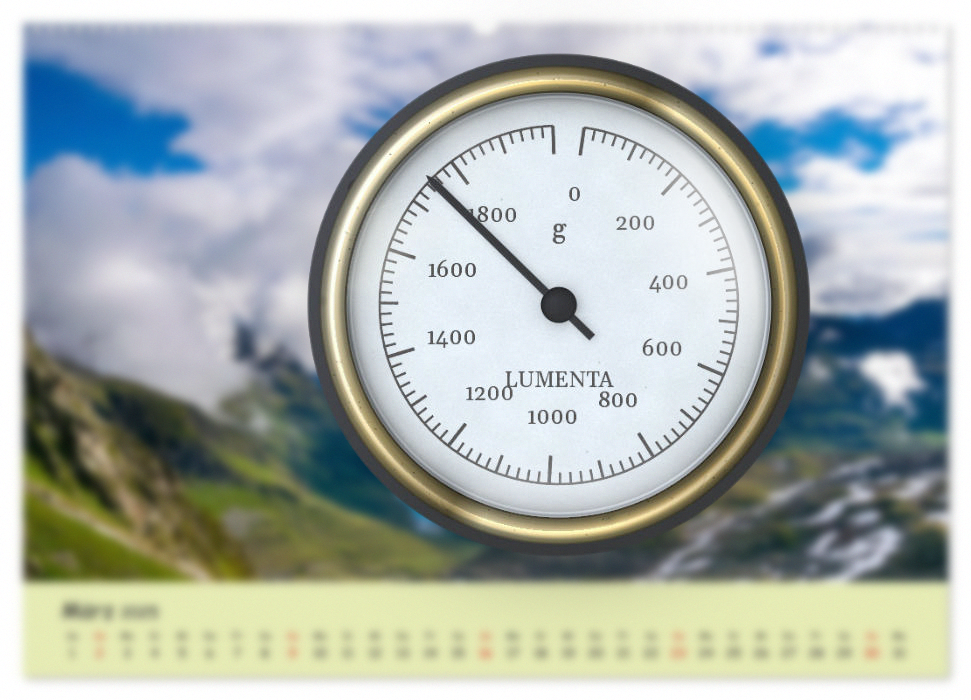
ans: 1750,g
